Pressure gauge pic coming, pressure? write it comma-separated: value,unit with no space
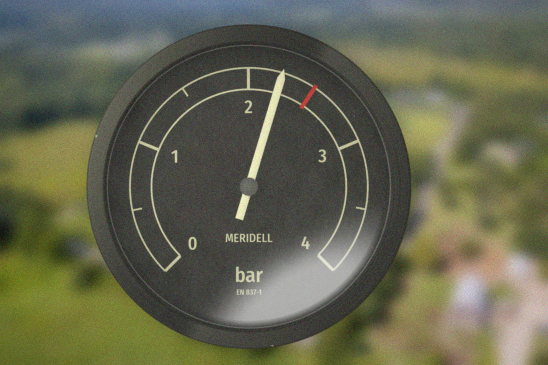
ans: 2.25,bar
